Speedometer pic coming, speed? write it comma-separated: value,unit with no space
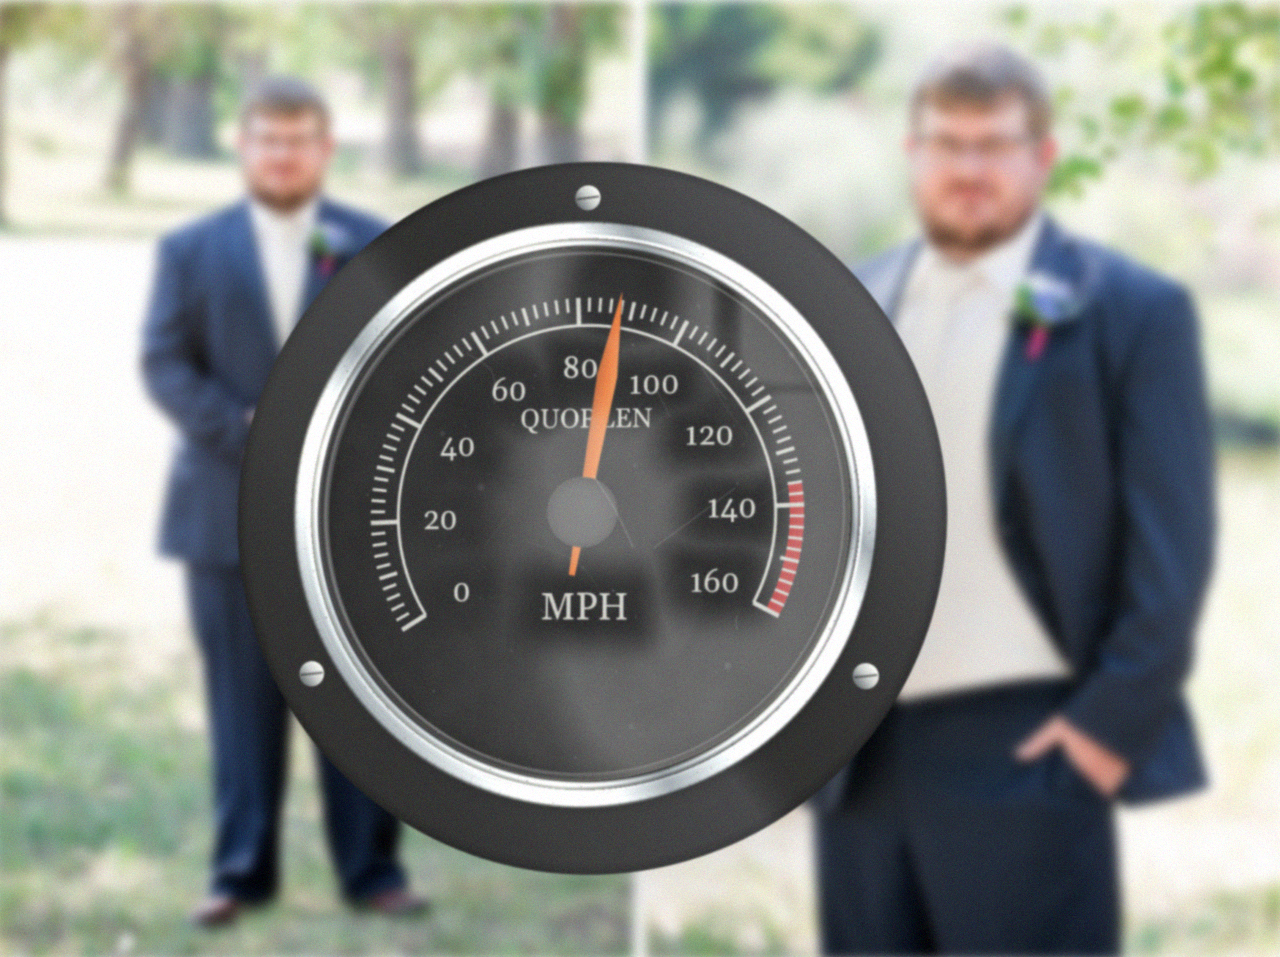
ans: 88,mph
